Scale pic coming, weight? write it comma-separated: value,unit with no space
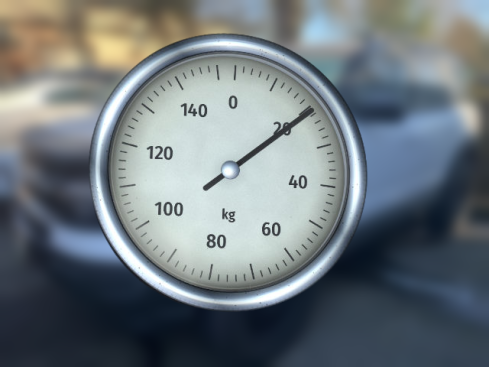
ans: 21,kg
